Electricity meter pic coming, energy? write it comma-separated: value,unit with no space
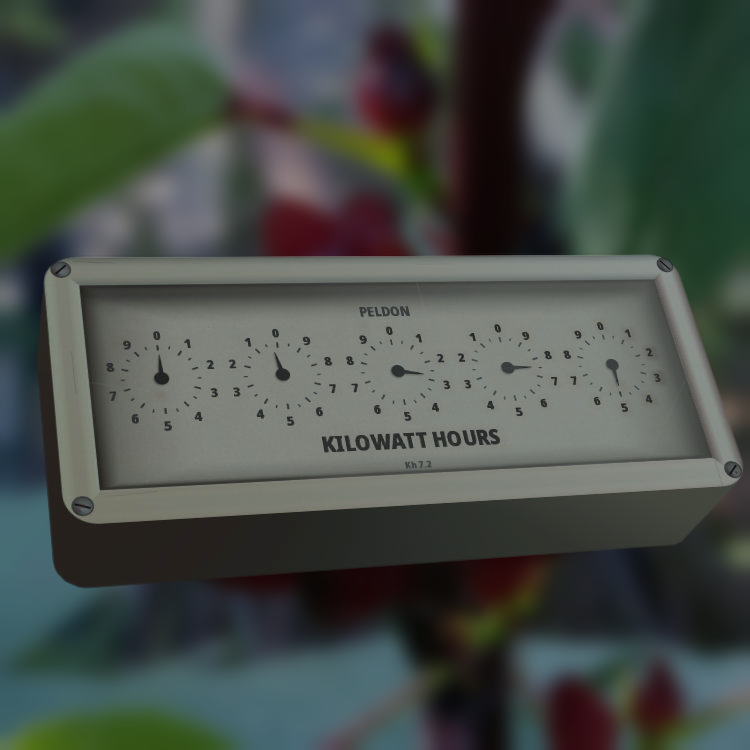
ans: 275,kWh
